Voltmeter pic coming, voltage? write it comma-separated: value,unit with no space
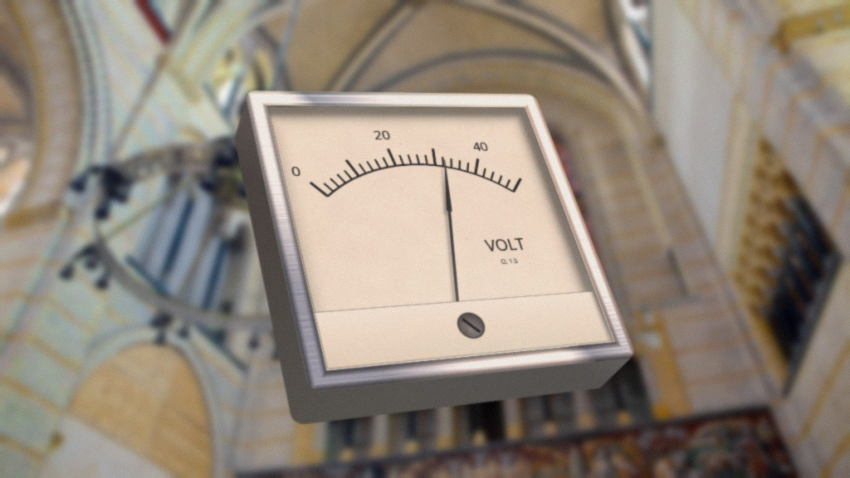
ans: 32,V
